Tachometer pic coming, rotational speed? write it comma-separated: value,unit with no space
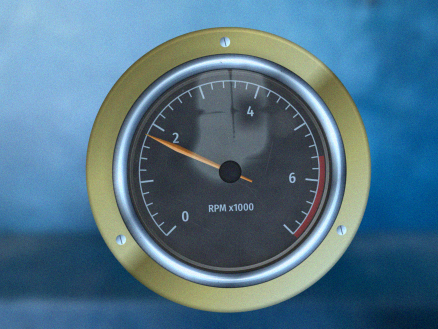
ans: 1800,rpm
